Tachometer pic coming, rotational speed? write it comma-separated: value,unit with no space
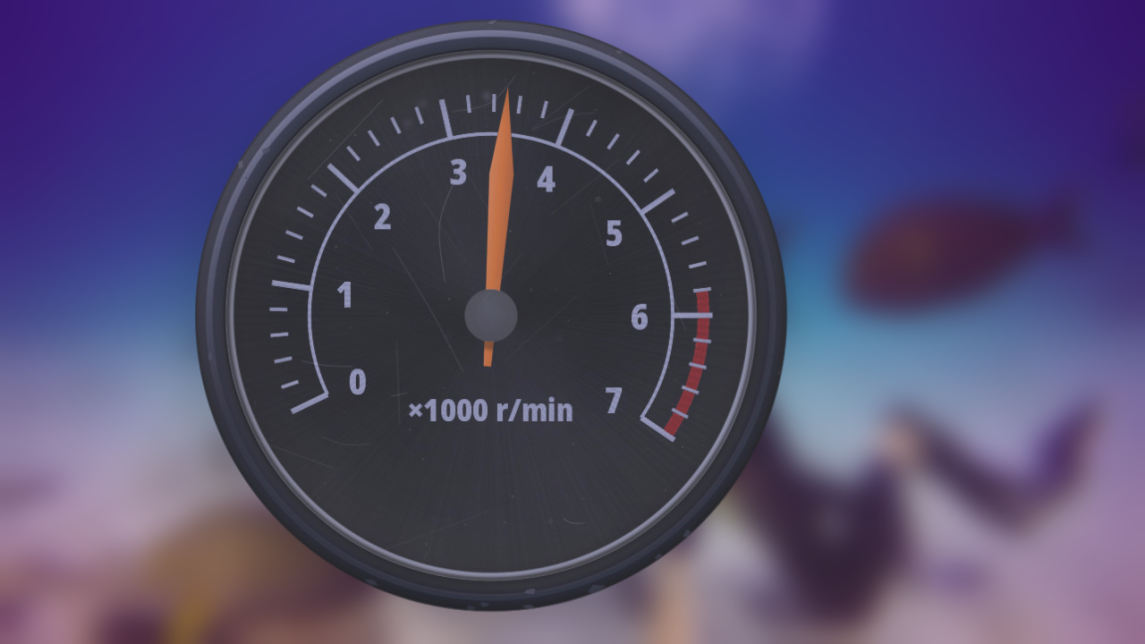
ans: 3500,rpm
